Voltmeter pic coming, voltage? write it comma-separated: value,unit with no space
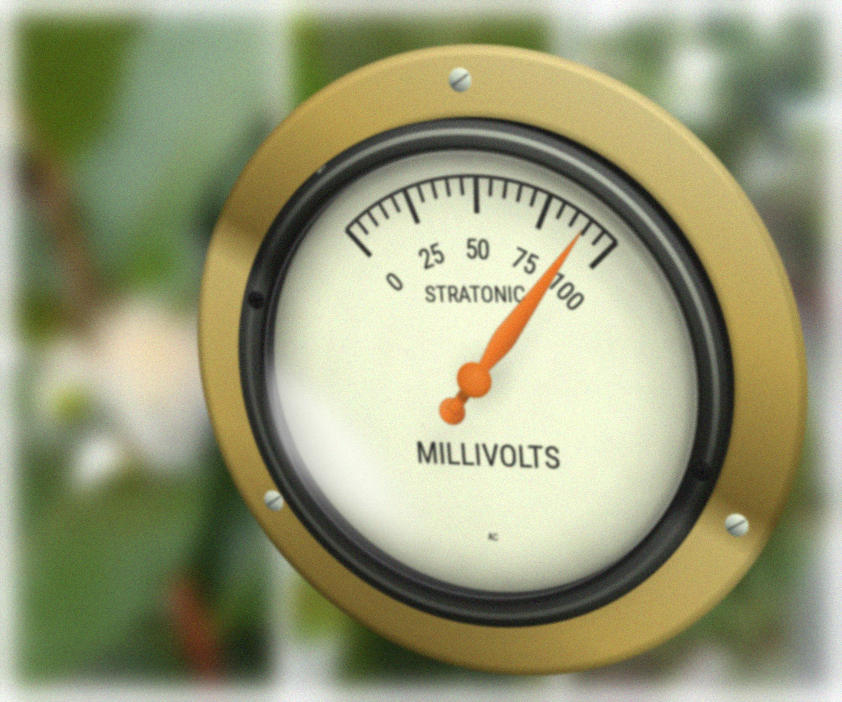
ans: 90,mV
